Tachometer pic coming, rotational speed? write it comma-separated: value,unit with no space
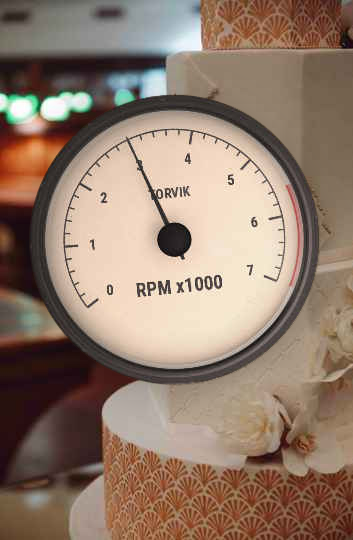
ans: 3000,rpm
